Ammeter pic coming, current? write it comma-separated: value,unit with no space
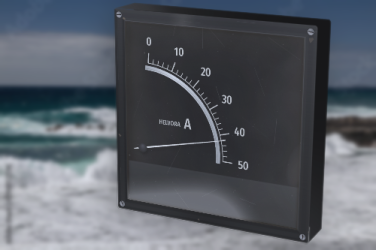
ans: 42,A
